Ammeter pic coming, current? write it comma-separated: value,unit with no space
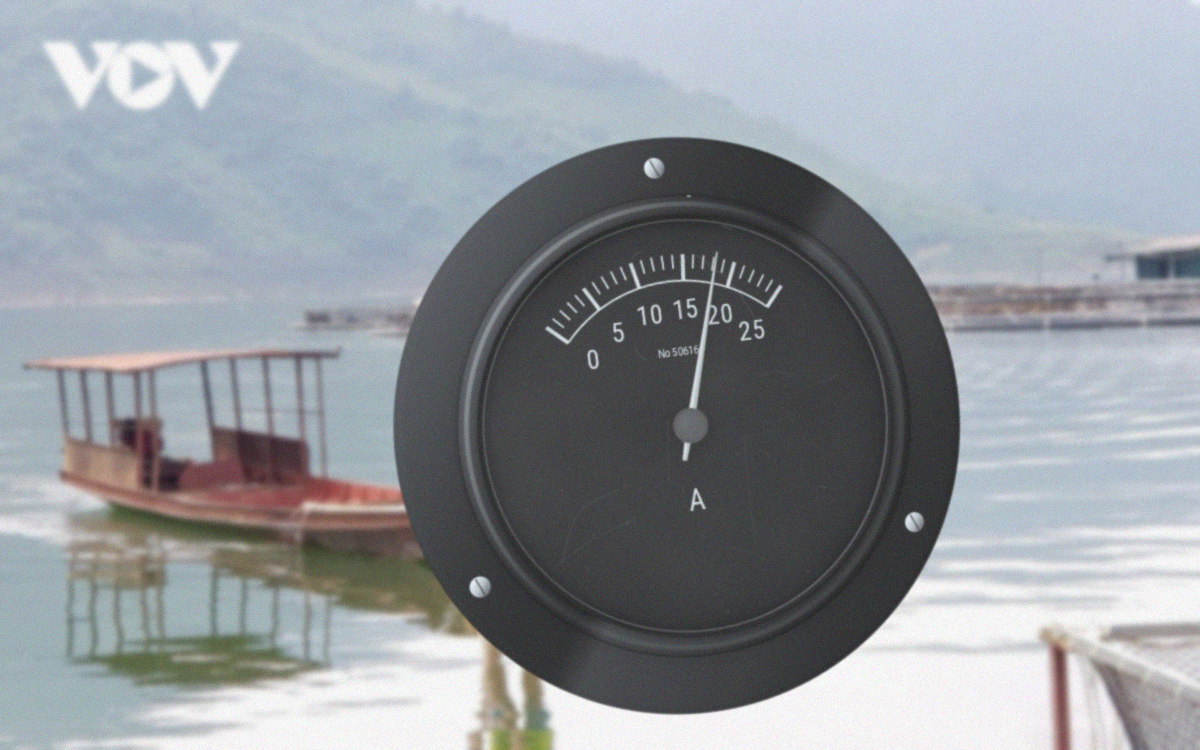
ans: 18,A
